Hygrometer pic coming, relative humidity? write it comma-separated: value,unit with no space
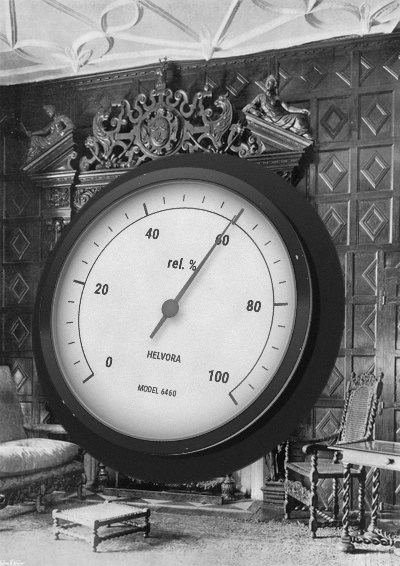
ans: 60,%
